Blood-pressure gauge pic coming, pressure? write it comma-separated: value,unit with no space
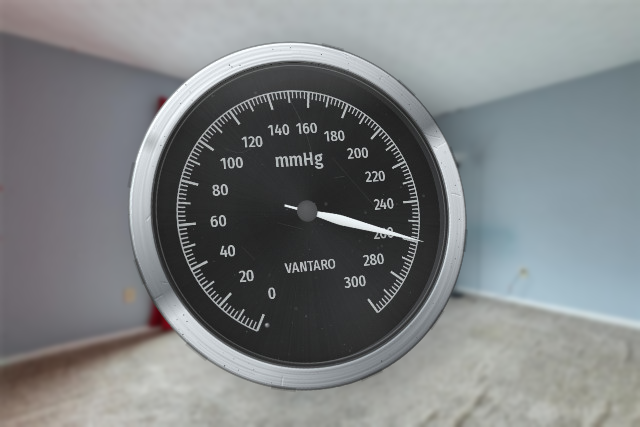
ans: 260,mmHg
